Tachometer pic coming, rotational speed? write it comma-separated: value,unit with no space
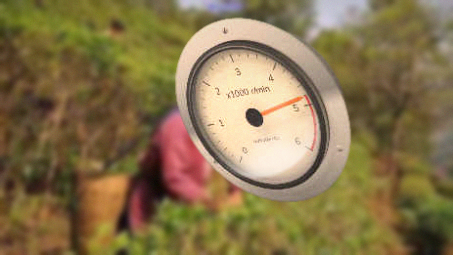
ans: 4800,rpm
